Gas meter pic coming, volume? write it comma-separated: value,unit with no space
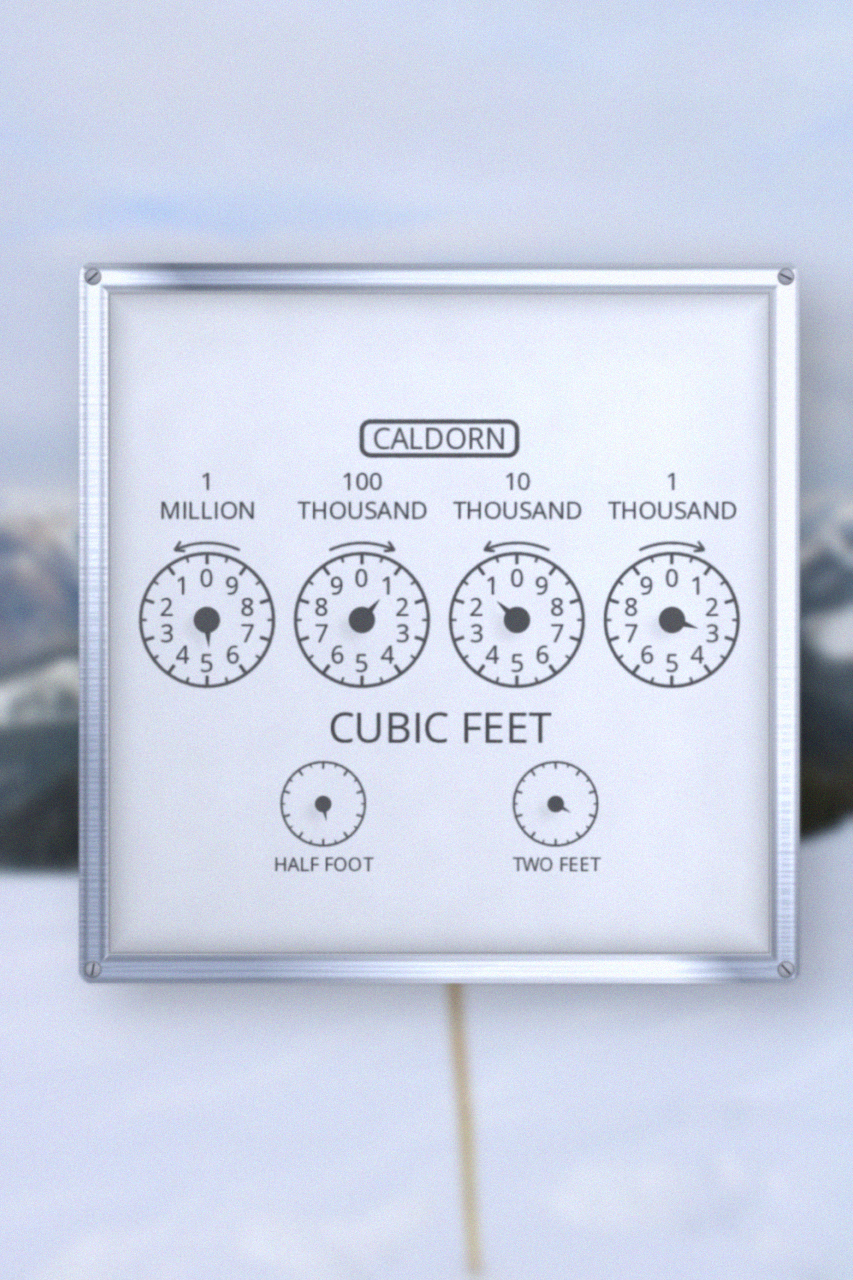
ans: 511300,ft³
